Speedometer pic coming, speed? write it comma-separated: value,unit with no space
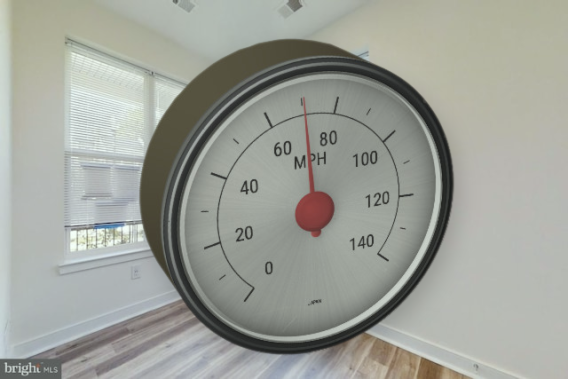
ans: 70,mph
